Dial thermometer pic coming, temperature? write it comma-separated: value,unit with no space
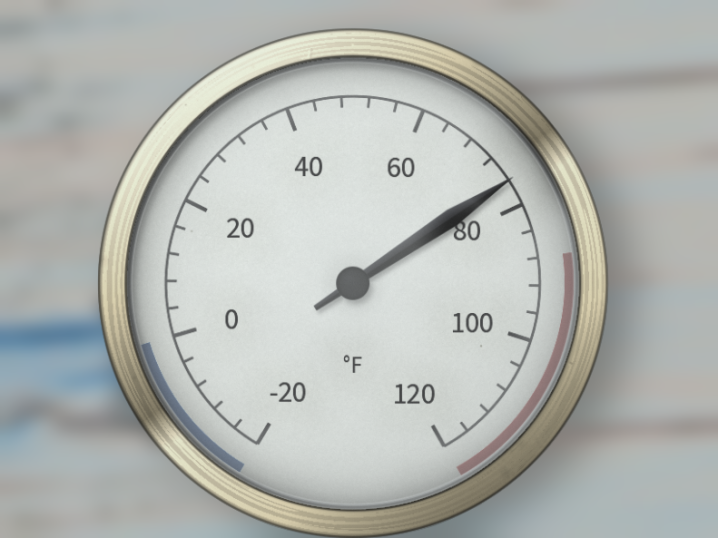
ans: 76,°F
